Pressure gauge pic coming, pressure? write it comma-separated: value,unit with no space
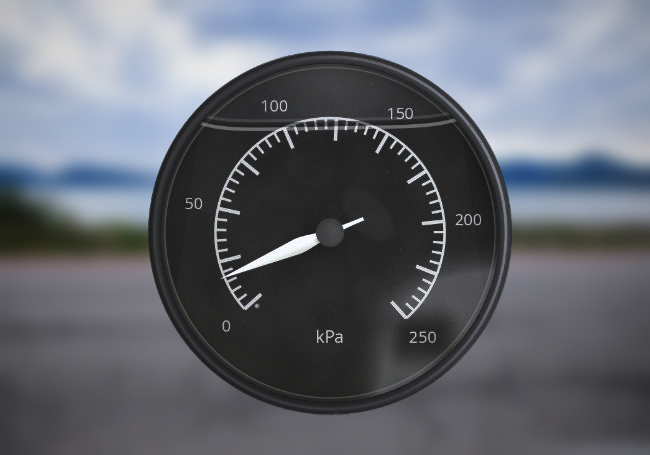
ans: 17.5,kPa
